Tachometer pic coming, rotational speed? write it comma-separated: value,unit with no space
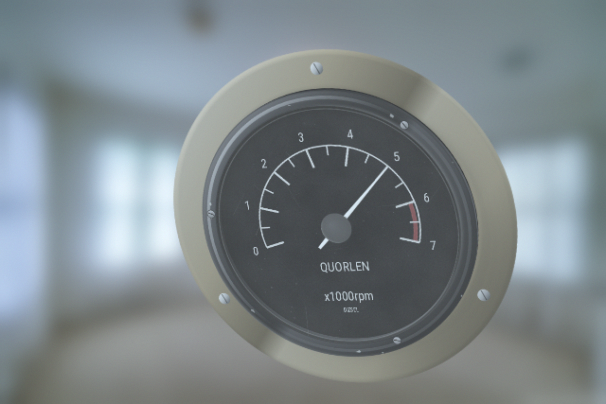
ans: 5000,rpm
